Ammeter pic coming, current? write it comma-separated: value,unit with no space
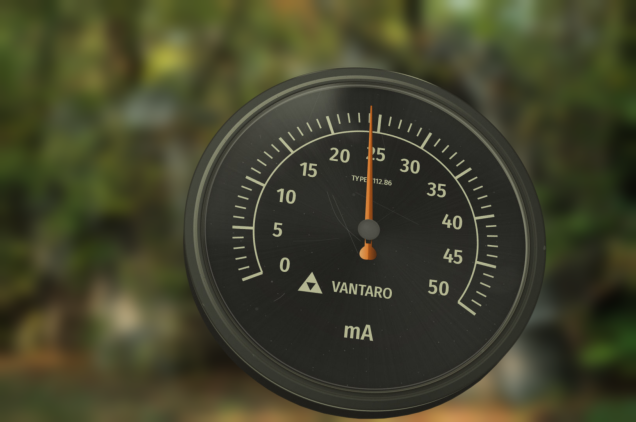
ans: 24,mA
